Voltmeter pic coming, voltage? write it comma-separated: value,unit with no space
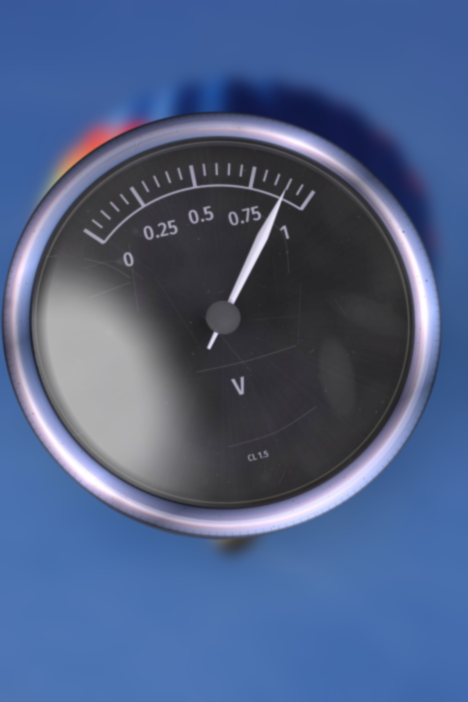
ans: 0.9,V
